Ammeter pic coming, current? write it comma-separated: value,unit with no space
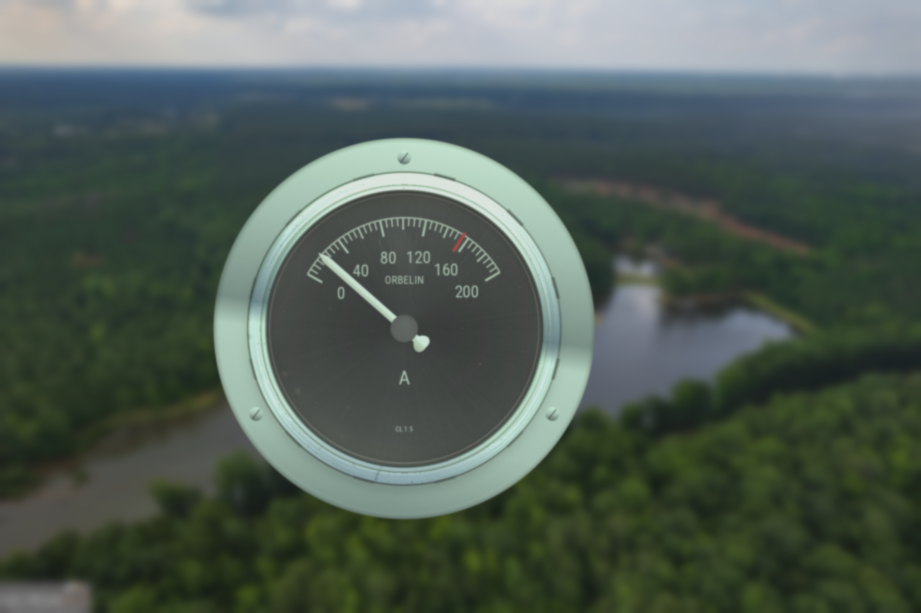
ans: 20,A
